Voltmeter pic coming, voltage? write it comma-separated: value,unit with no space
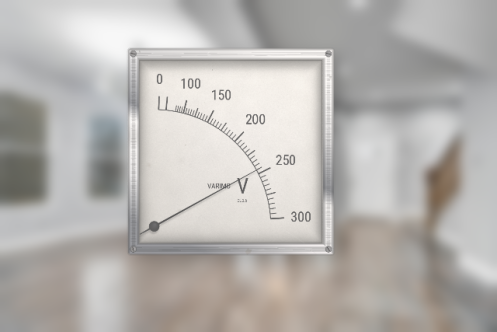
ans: 245,V
